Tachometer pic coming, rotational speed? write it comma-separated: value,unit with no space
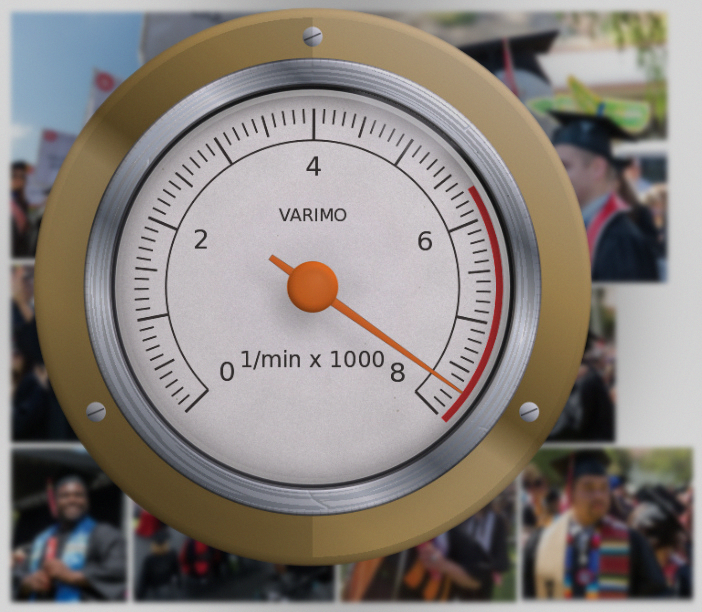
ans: 7700,rpm
